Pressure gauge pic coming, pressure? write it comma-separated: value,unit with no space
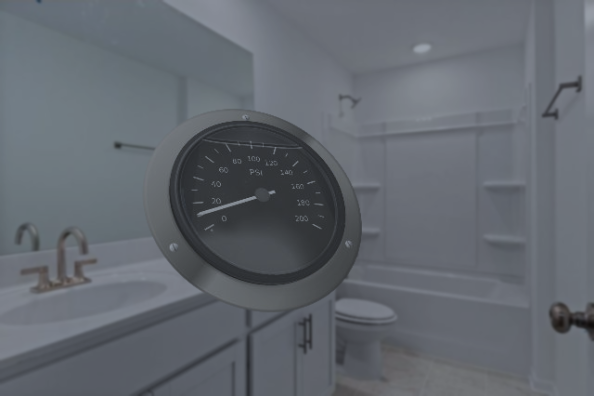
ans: 10,psi
